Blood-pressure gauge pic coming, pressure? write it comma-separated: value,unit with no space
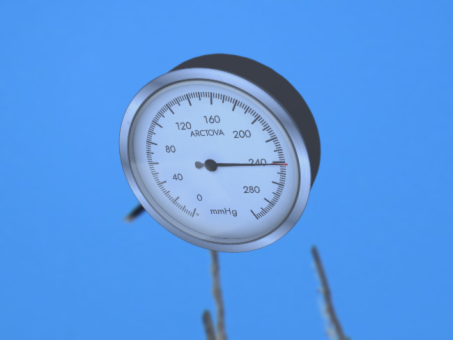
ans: 240,mmHg
